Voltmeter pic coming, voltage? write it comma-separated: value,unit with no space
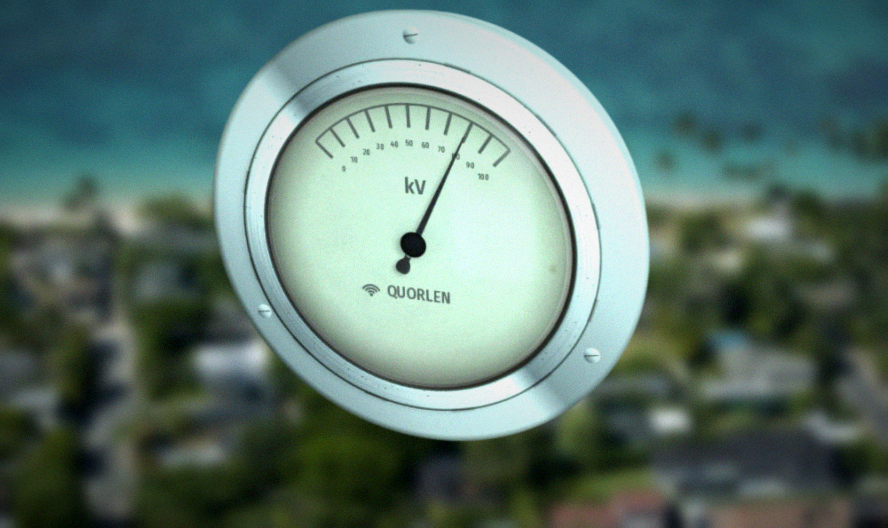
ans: 80,kV
